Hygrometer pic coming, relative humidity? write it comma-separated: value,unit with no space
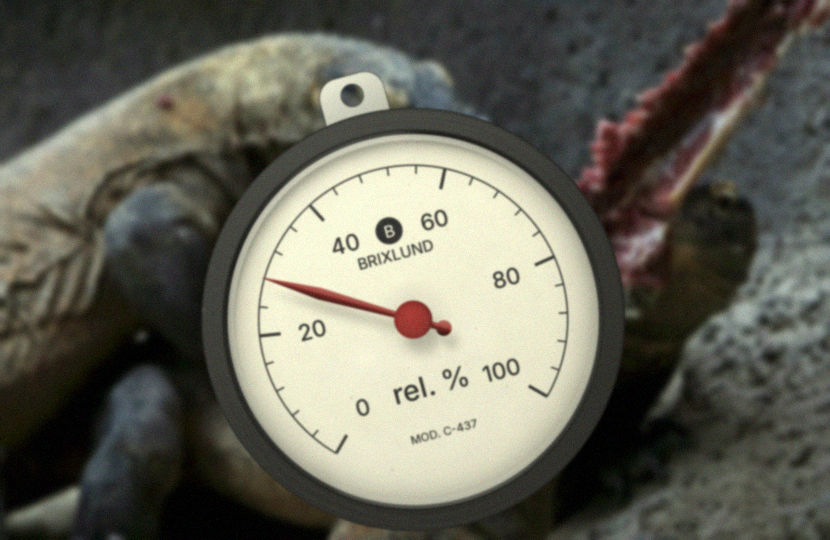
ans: 28,%
